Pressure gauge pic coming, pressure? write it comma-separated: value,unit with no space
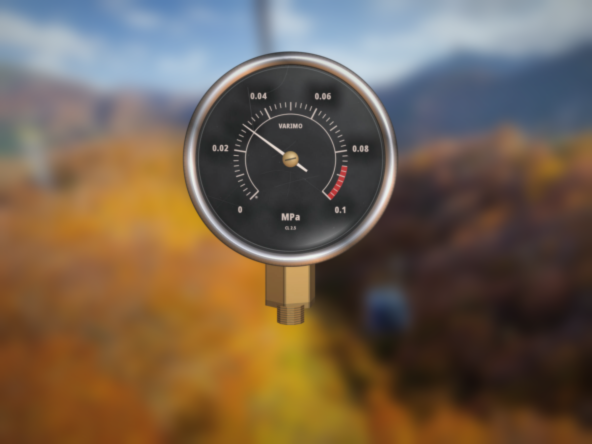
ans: 0.03,MPa
